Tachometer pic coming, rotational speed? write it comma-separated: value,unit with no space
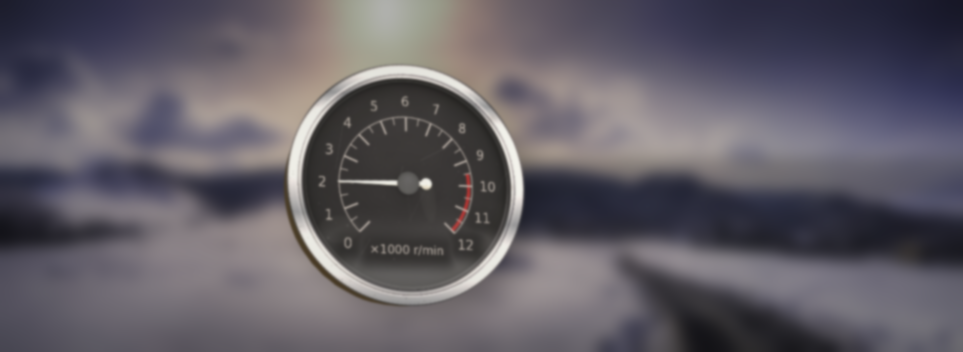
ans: 2000,rpm
